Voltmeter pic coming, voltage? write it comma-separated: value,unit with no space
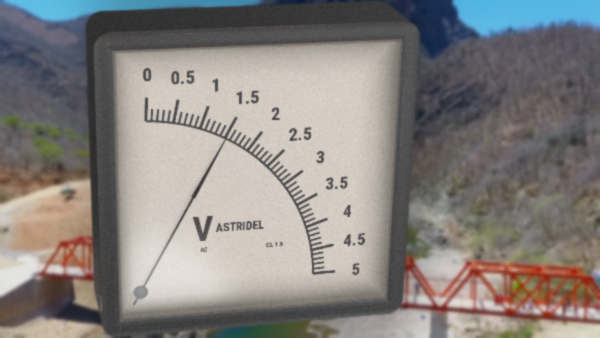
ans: 1.5,V
